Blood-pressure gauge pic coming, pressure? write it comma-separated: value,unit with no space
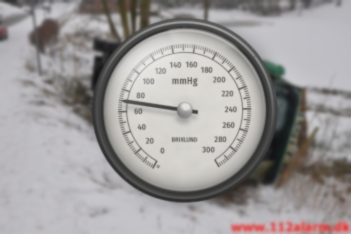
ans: 70,mmHg
